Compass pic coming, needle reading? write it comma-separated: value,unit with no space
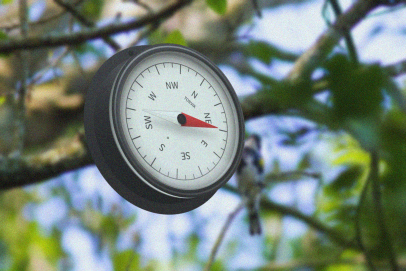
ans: 60,°
